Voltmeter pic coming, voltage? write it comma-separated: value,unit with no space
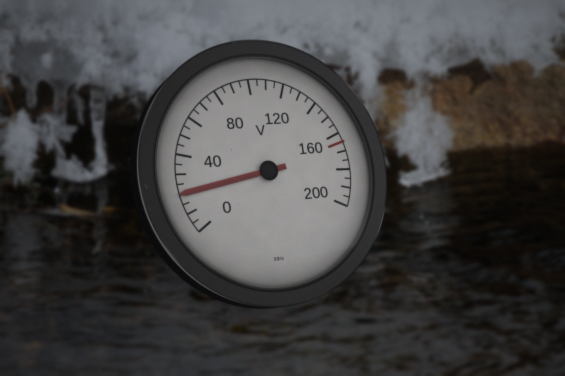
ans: 20,V
